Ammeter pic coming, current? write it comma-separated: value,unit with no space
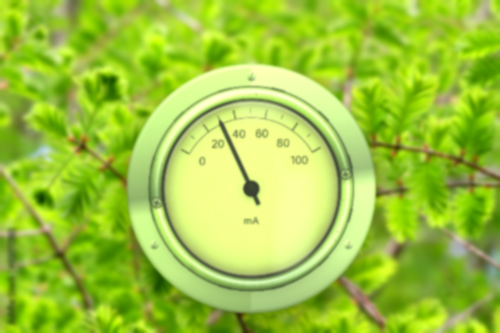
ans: 30,mA
